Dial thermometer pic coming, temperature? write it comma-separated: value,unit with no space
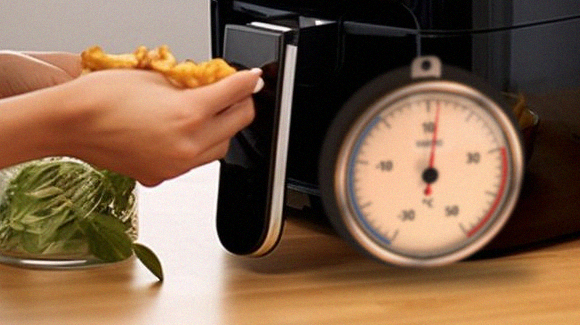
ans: 12,°C
